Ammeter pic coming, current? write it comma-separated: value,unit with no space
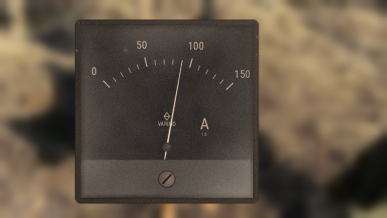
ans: 90,A
